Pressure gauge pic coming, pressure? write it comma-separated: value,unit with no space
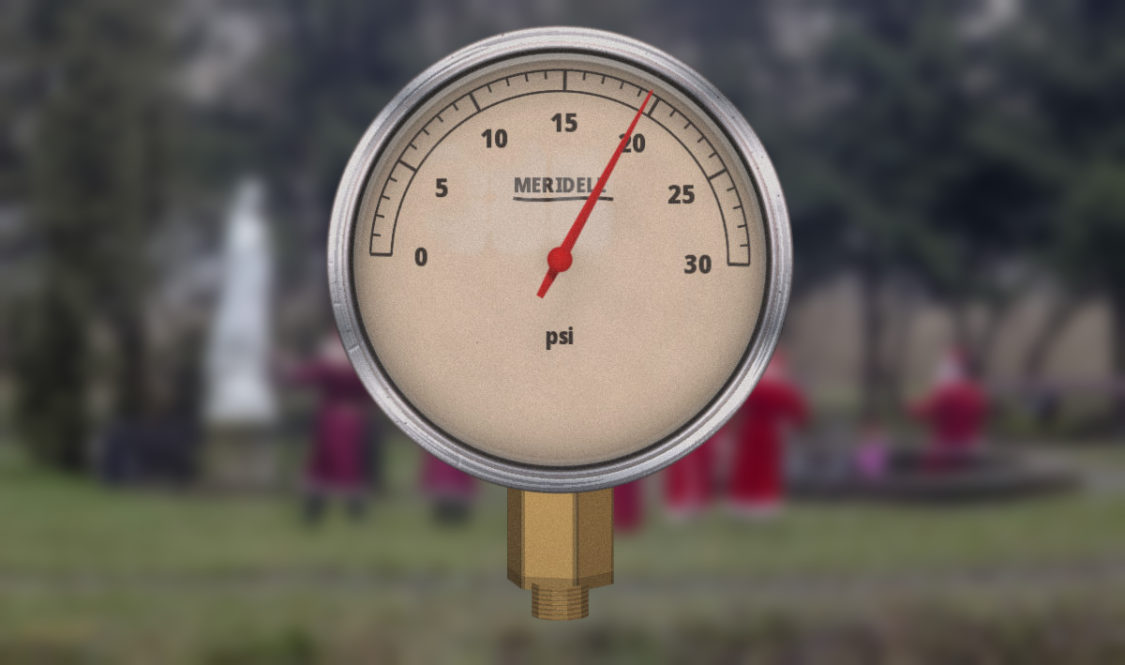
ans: 19.5,psi
